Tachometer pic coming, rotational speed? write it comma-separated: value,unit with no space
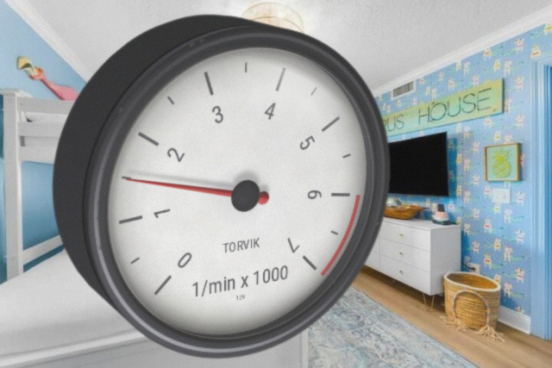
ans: 1500,rpm
